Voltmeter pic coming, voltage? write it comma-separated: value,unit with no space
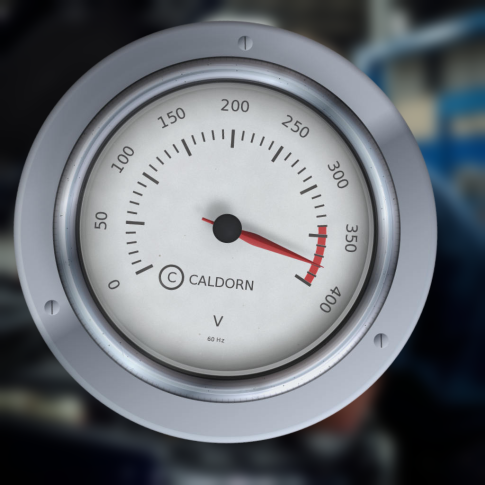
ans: 380,V
